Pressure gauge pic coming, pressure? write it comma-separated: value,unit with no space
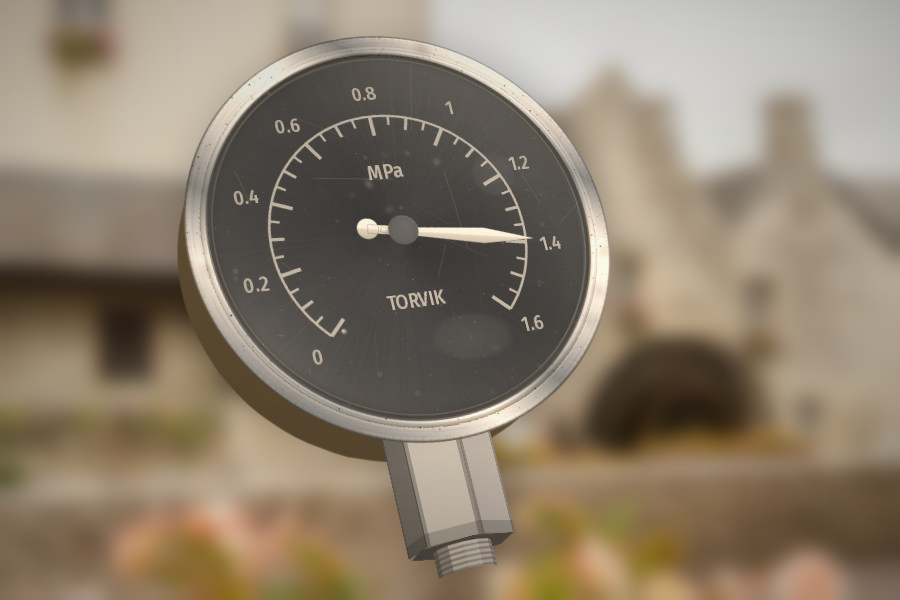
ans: 1.4,MPa
